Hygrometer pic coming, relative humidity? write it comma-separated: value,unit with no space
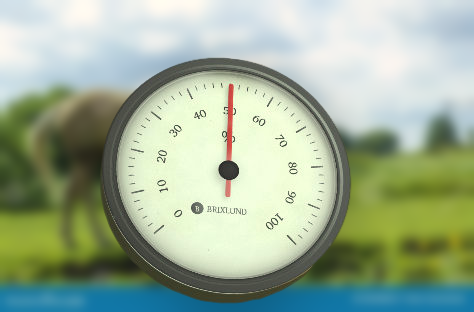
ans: 50,%
